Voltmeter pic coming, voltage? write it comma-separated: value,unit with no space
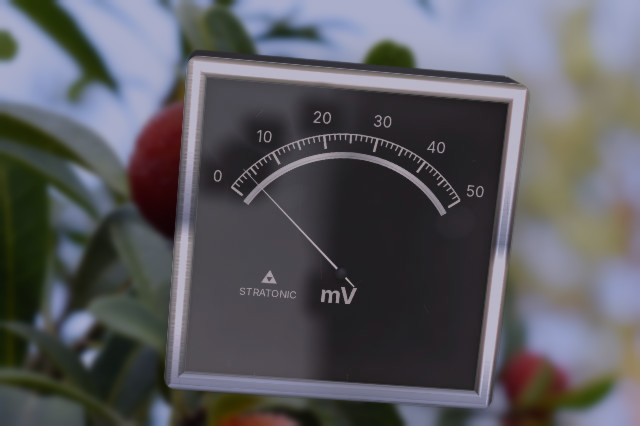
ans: 4,mV
